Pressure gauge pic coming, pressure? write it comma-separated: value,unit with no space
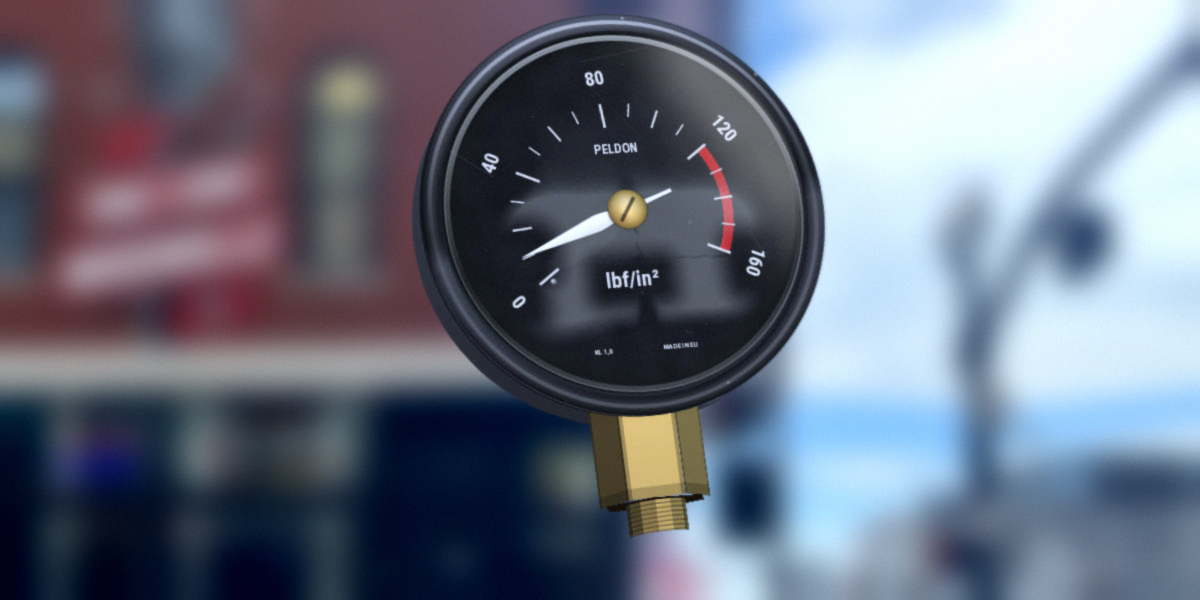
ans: 10,psi
